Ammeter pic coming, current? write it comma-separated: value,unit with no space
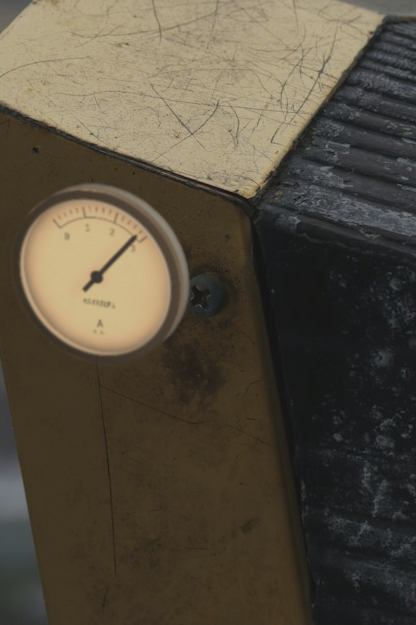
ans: 2.8,A
